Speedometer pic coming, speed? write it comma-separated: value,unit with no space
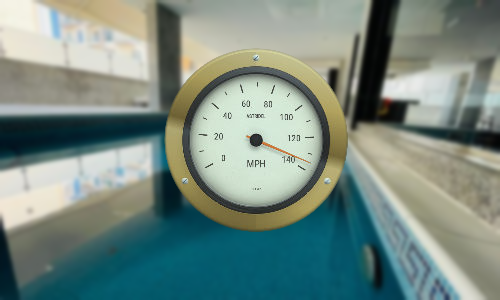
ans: 135,mph
